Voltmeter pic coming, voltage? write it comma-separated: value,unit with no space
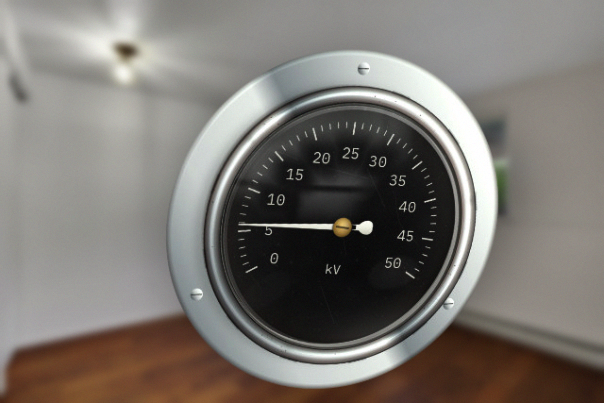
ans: 6,kV
